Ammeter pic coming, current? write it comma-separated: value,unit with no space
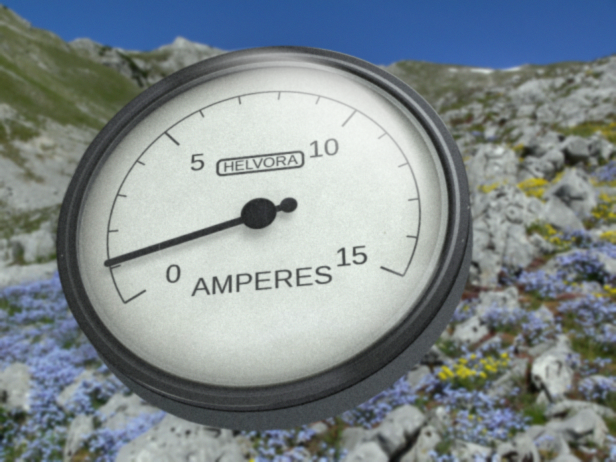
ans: 1,A
